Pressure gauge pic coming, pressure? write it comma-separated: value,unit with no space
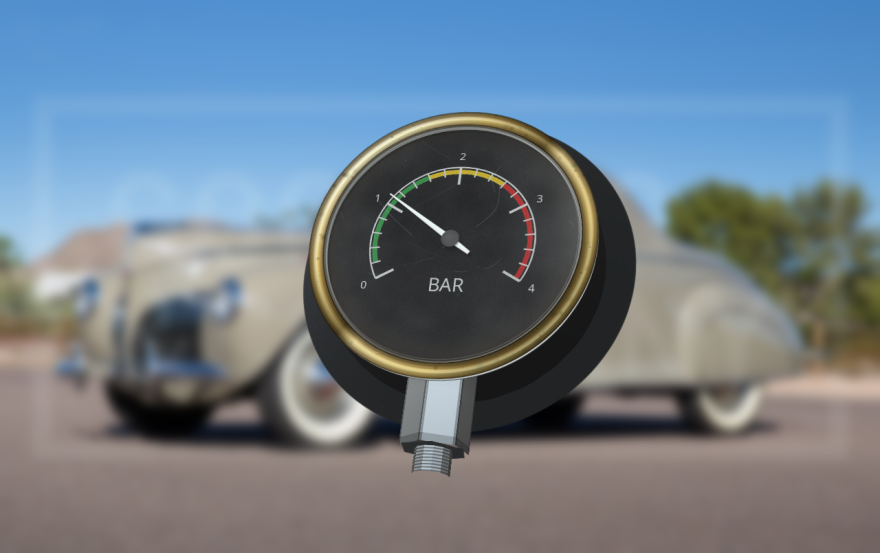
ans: 1.1,bar
